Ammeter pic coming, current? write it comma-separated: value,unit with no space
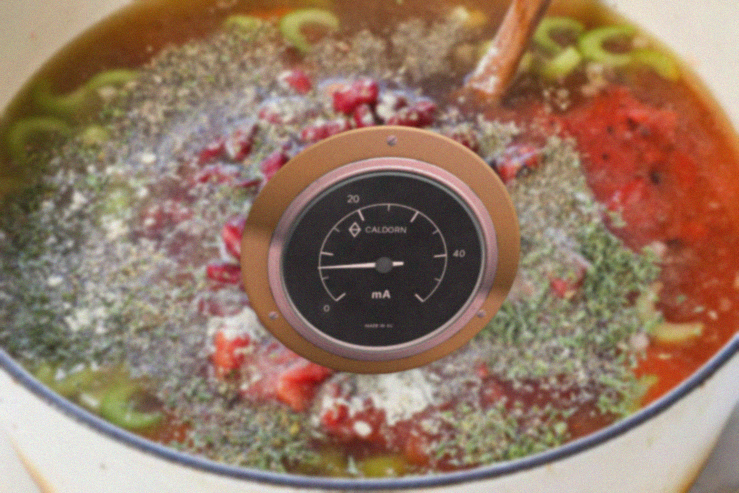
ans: 7.5,mA
